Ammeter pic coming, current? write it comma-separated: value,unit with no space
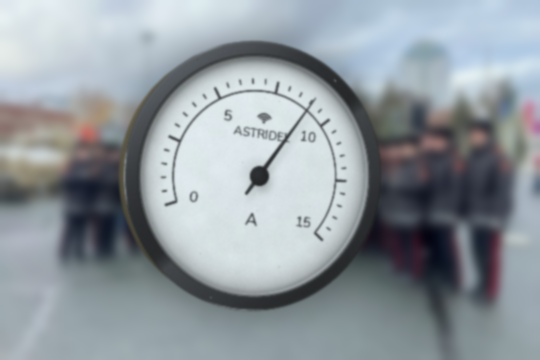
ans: 9,A
